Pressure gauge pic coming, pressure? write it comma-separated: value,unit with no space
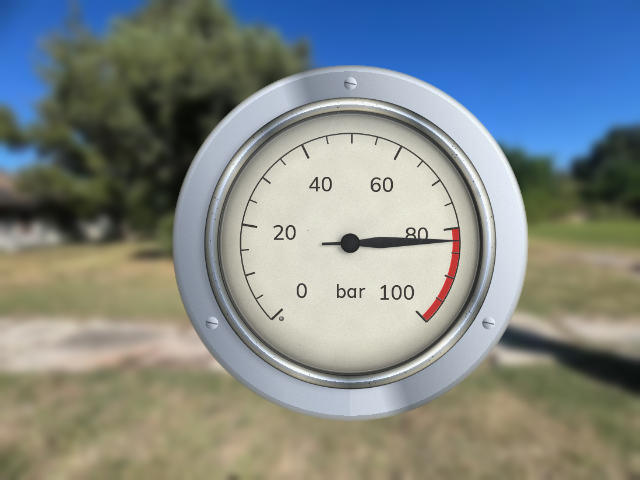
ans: 82.5,bar
